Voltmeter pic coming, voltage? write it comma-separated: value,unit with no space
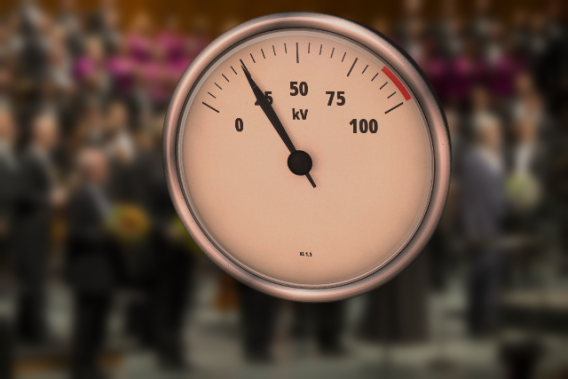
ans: 25,kV
